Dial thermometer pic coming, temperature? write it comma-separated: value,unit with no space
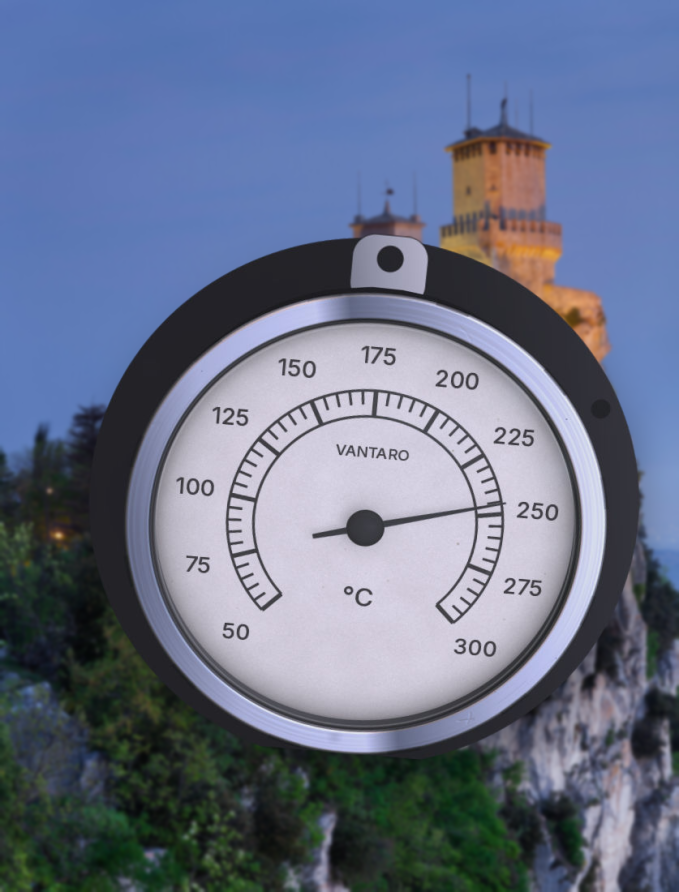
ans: 245,°C
